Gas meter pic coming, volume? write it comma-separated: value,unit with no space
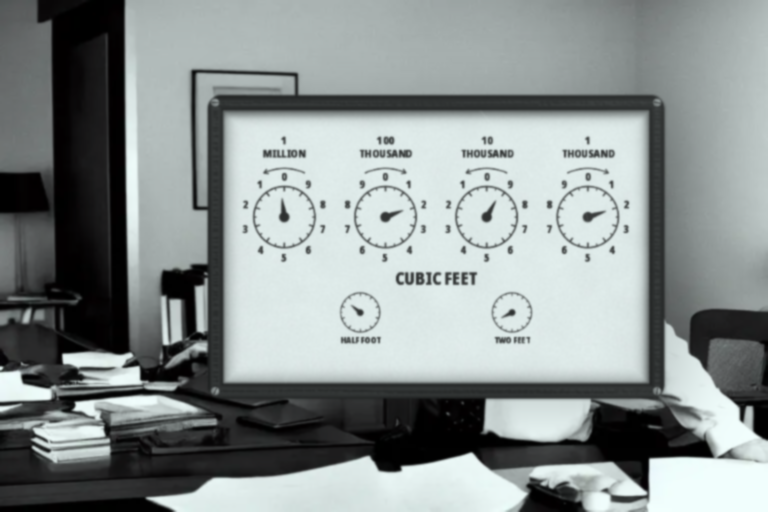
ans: 19200,ft³
